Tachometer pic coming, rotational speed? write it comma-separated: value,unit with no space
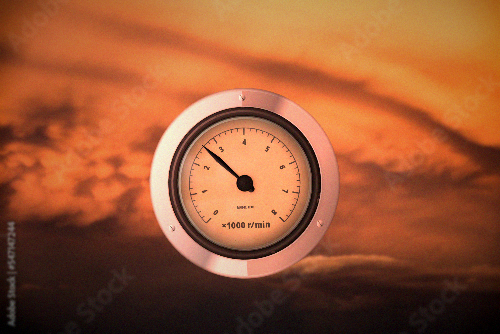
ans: 2600,rpm
